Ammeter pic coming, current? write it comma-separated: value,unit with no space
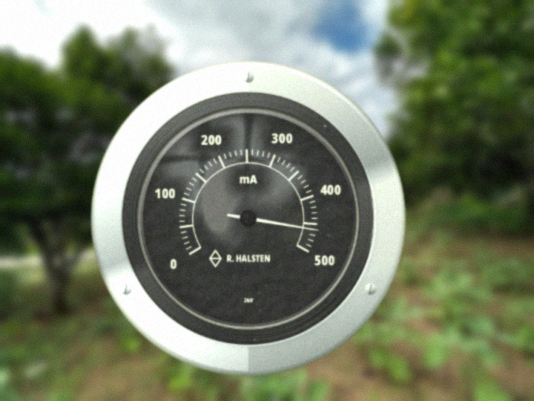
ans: 460,mA
